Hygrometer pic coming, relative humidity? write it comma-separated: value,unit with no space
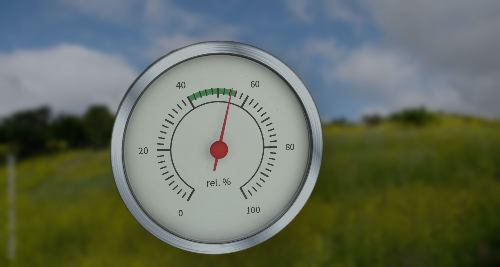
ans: 54,%
